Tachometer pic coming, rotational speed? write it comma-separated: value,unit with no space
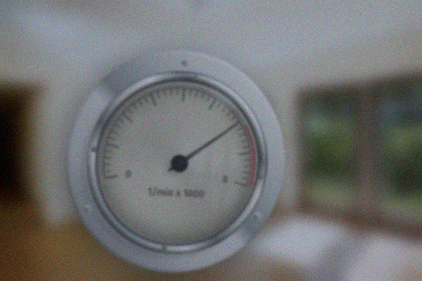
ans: 6000,rpm
